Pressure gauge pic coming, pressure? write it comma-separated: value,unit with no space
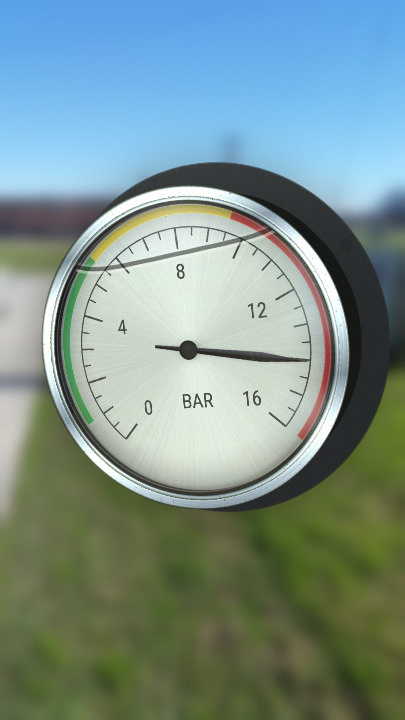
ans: 14,bar
